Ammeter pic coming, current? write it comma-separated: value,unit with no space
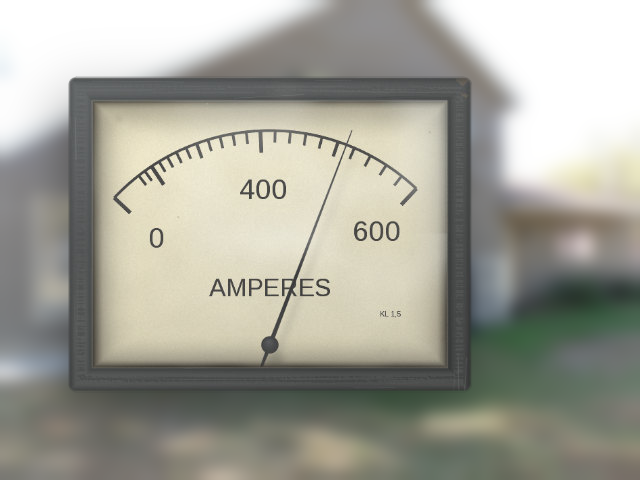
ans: 510,A
